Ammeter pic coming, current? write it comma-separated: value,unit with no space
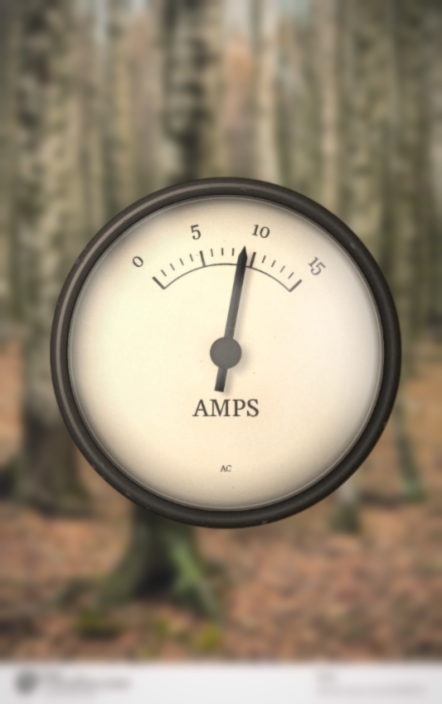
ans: 9,A
